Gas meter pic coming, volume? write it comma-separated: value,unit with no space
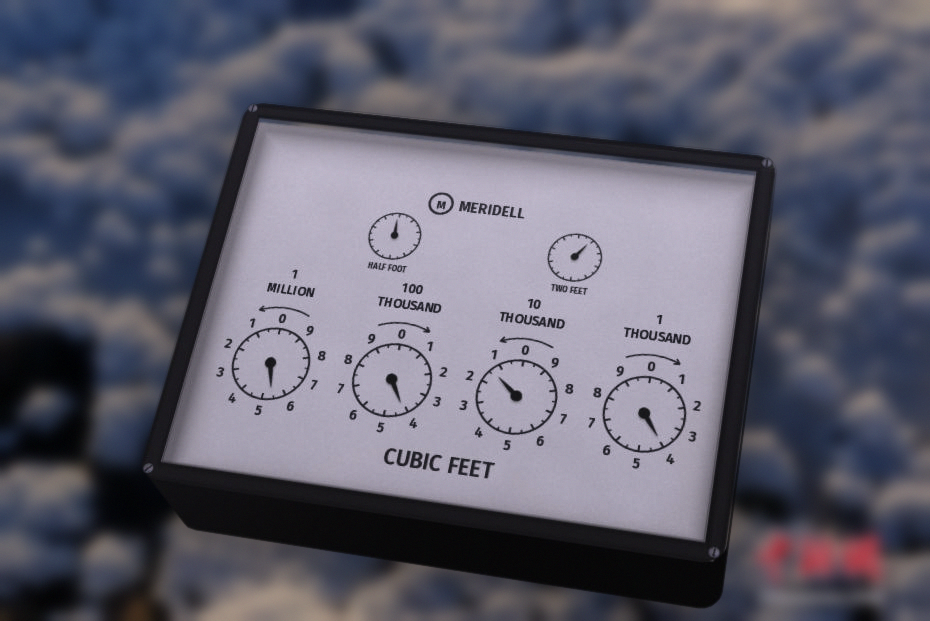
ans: 541400,ft³
